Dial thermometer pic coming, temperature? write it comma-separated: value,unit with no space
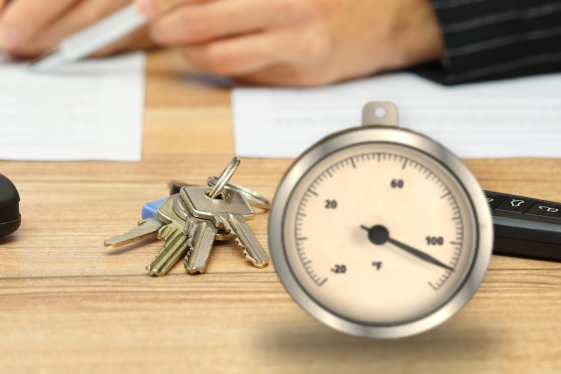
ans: 110,°F
